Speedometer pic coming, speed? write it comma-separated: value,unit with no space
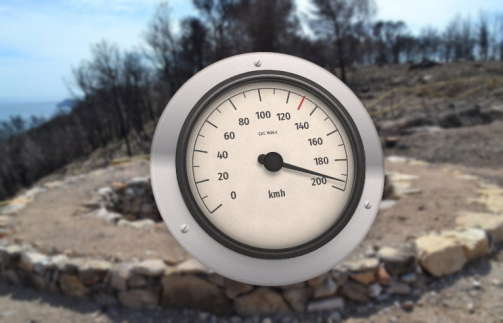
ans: 195,km/h
